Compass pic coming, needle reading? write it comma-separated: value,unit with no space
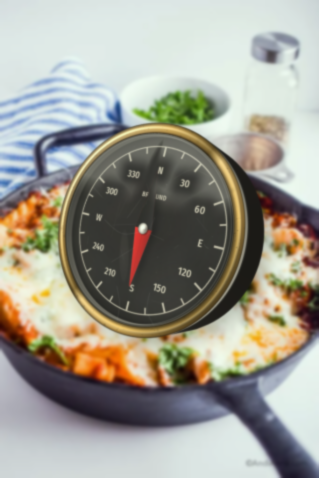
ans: 180,°
